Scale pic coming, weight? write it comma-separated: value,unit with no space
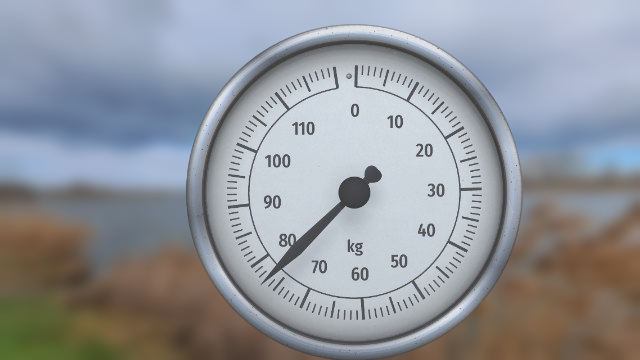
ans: 77,kg
